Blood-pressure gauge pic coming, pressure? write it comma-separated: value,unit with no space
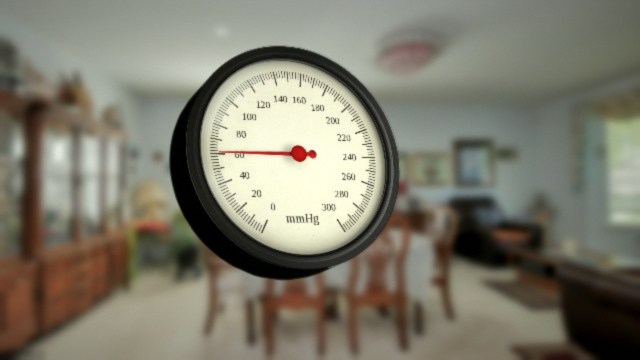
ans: 60,mmHg
